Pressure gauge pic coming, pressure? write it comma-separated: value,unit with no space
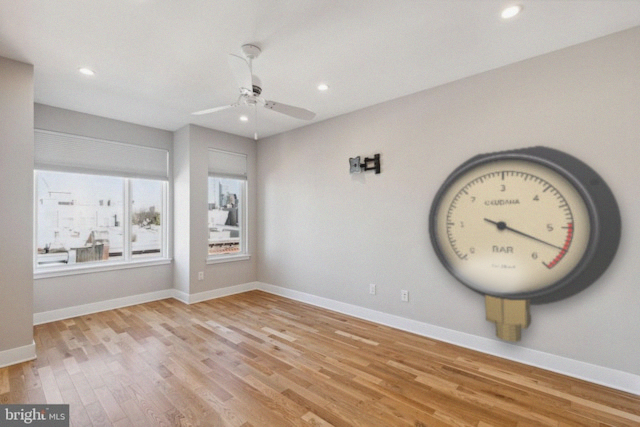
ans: 5.5,bar
